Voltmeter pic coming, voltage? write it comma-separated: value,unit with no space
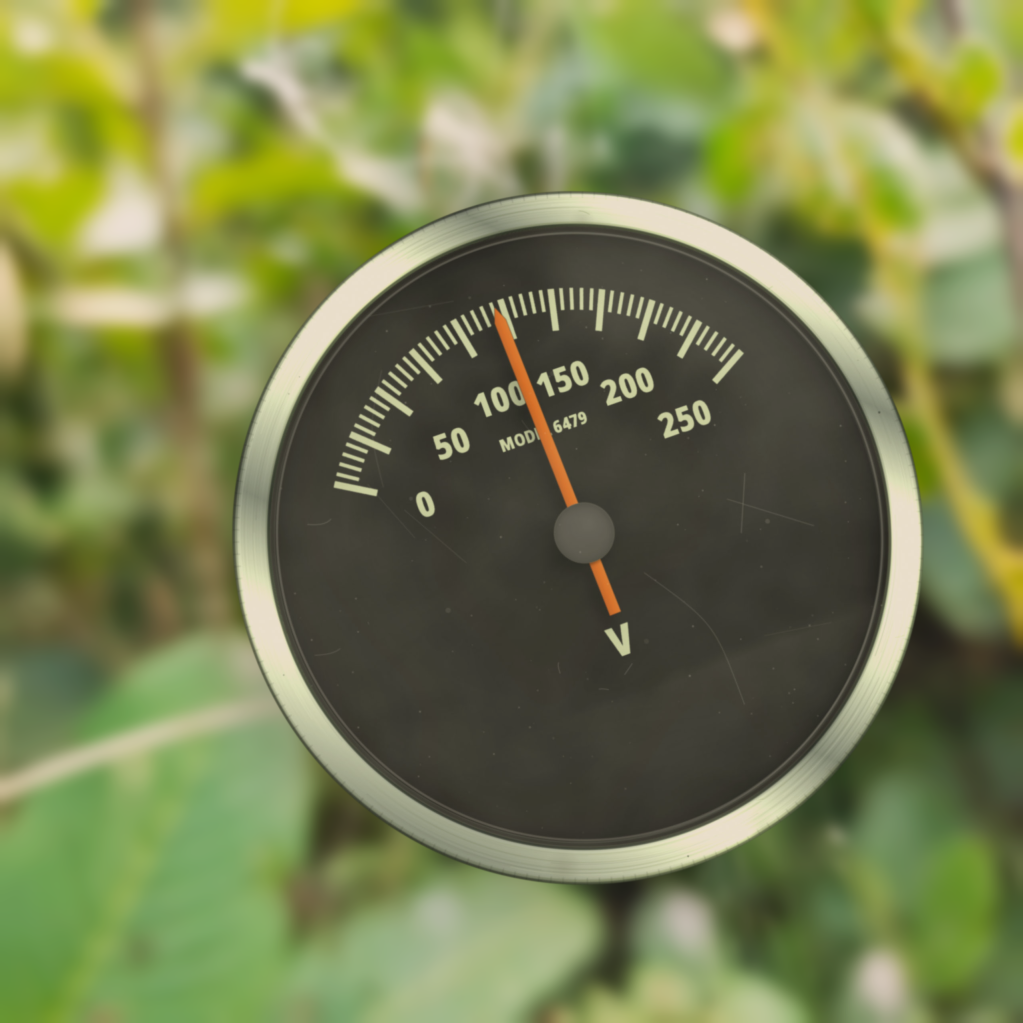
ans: 120,V
